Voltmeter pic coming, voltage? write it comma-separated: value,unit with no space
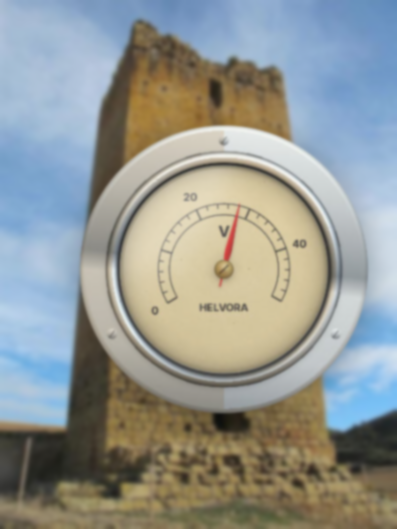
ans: 28,V
